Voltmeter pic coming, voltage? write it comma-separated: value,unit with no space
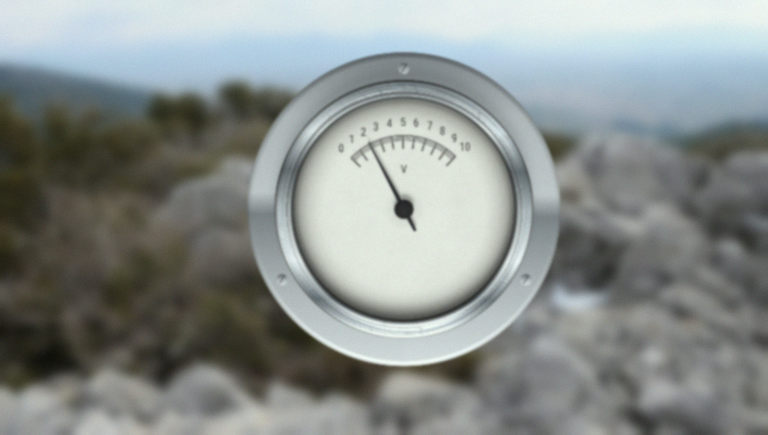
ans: 2,V
